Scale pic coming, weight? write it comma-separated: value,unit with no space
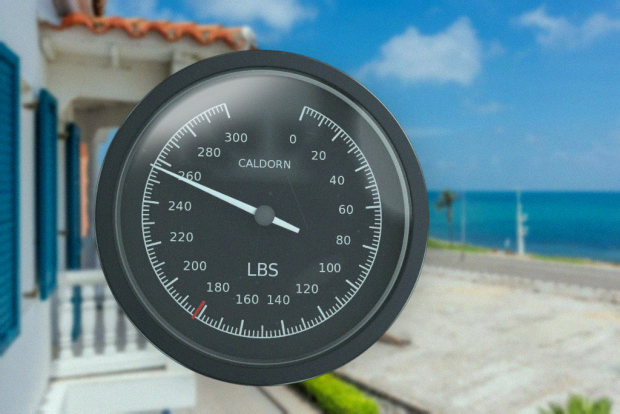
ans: 256,lb
